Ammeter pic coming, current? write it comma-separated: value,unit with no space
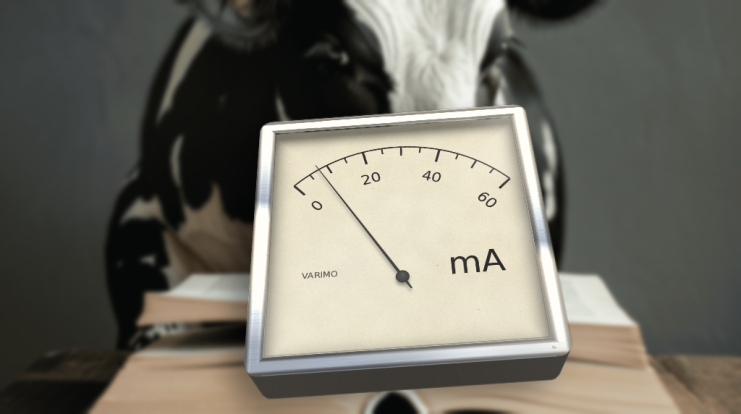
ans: 7.5,mA
